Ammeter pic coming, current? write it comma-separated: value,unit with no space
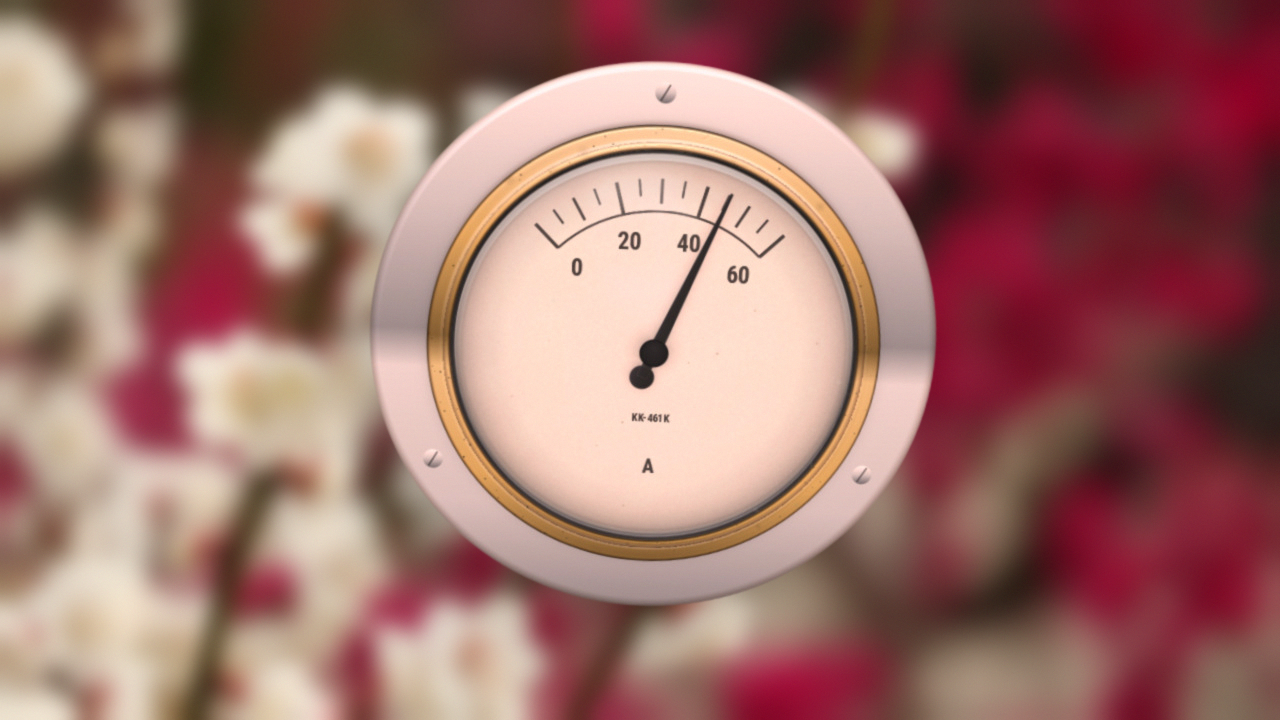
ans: 45,A
